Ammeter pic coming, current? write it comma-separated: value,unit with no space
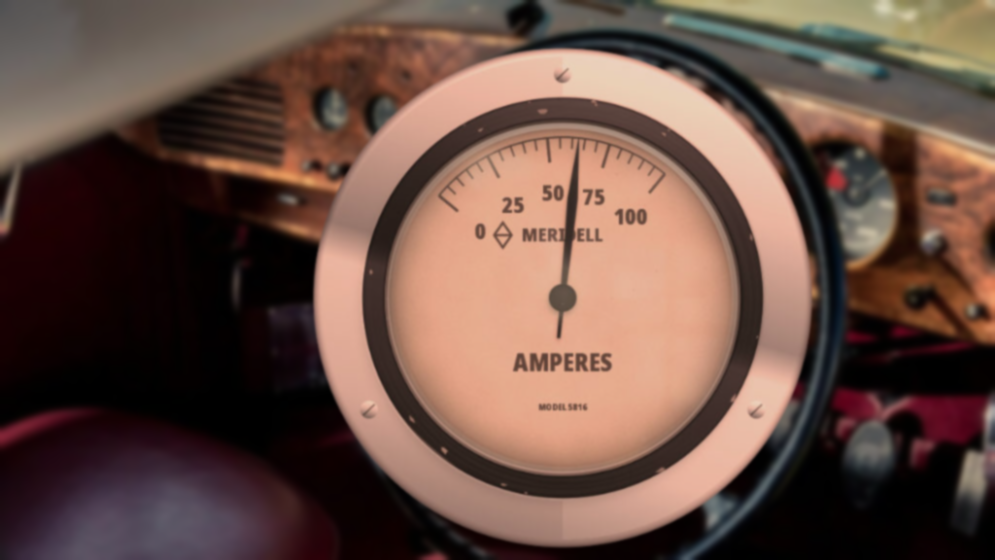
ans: 62.5,A
